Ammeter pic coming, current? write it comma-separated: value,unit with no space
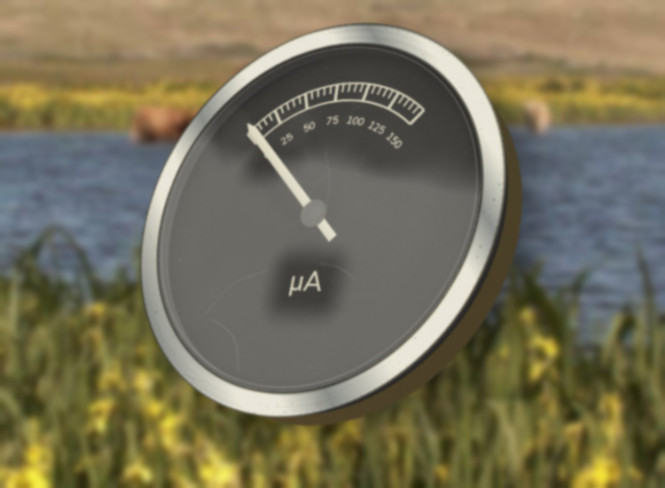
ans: 5,µA
